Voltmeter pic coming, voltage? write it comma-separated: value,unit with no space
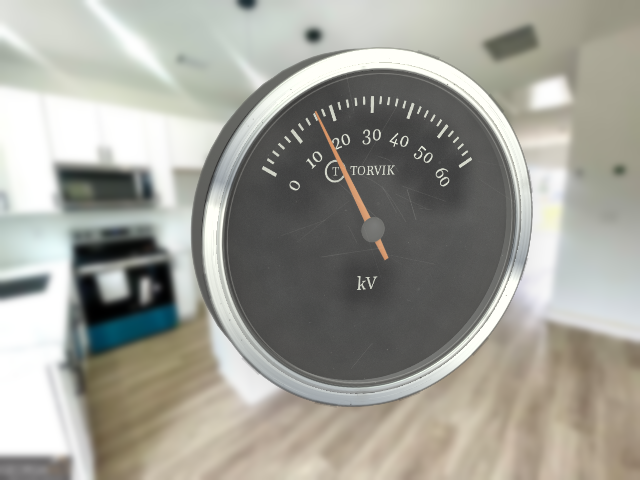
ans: 16,kV
